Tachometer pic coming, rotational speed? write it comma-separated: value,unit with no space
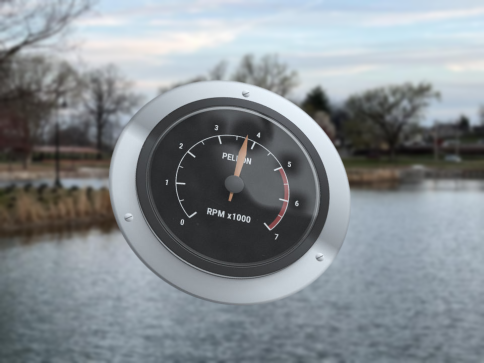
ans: 3750,rpm
